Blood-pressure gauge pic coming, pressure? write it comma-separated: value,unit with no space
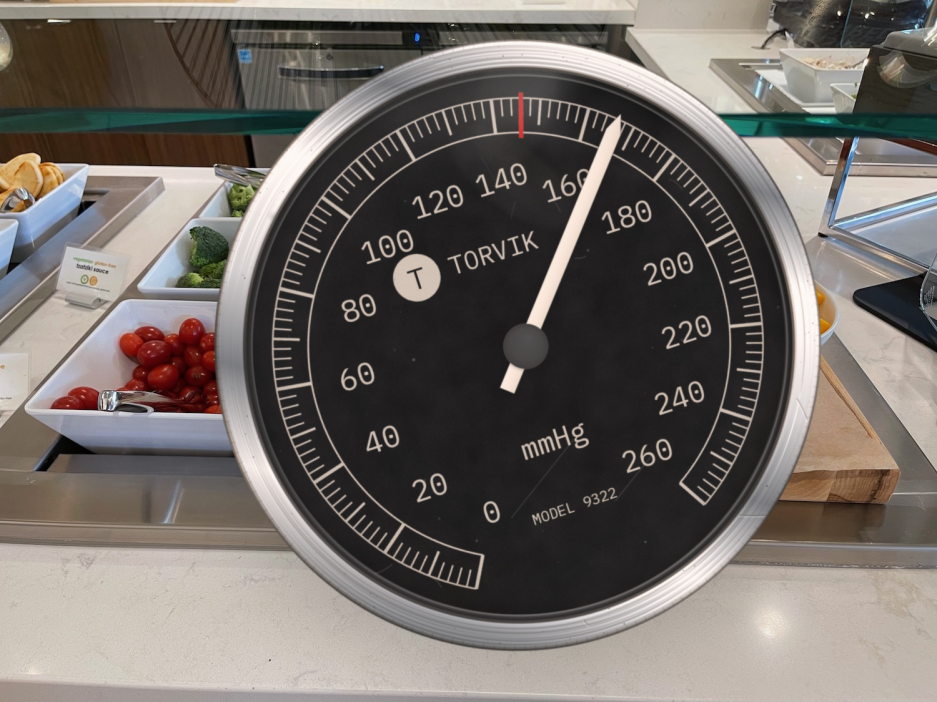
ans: 166,mmHg
